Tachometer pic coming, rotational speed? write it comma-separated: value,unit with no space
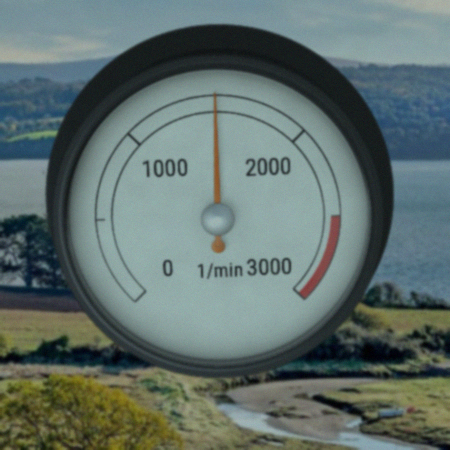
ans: 1500,rpm
